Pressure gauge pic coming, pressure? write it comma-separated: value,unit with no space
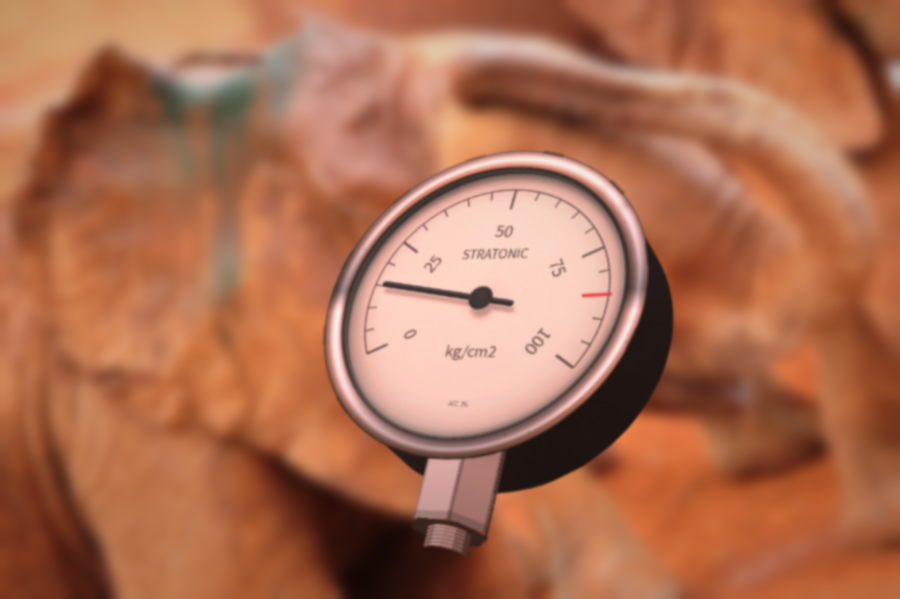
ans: 15,kg/cm²
